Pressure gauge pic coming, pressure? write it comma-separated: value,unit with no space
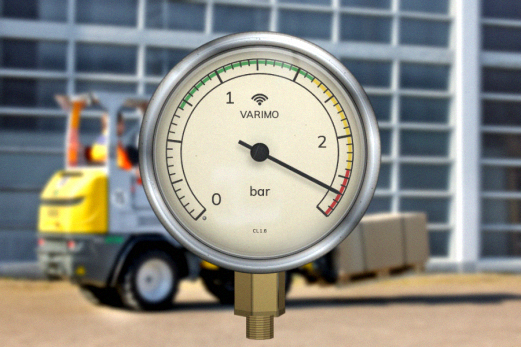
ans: 2.35,bar
